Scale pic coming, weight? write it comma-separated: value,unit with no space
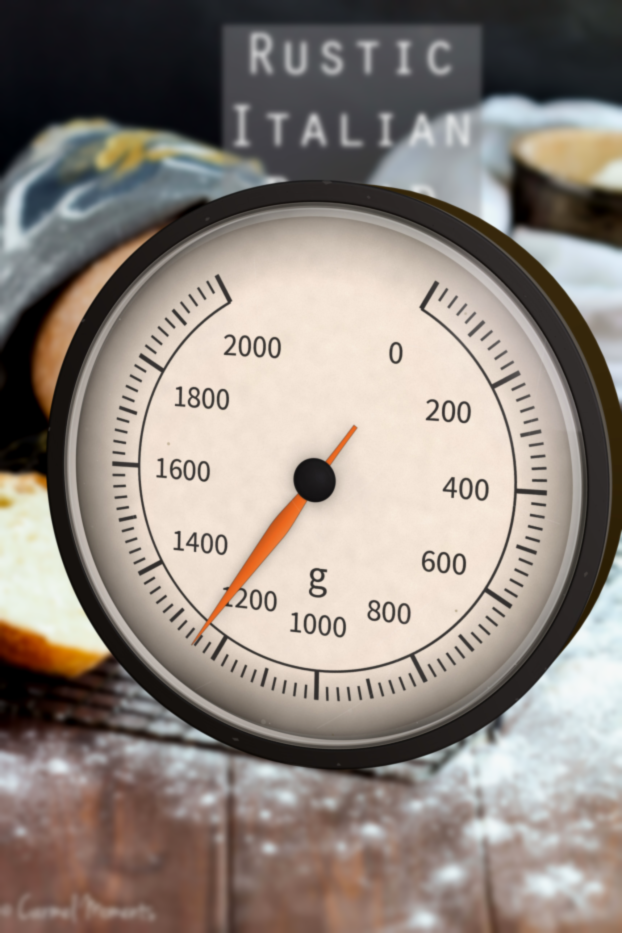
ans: 1240,g
